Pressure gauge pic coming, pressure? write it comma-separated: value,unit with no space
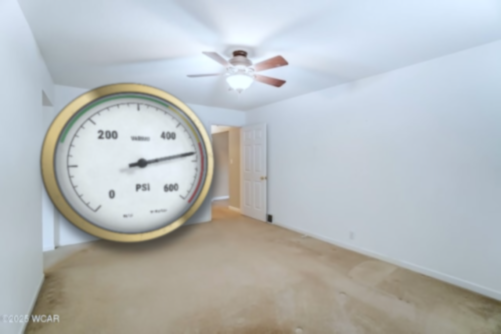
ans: 480,psi
